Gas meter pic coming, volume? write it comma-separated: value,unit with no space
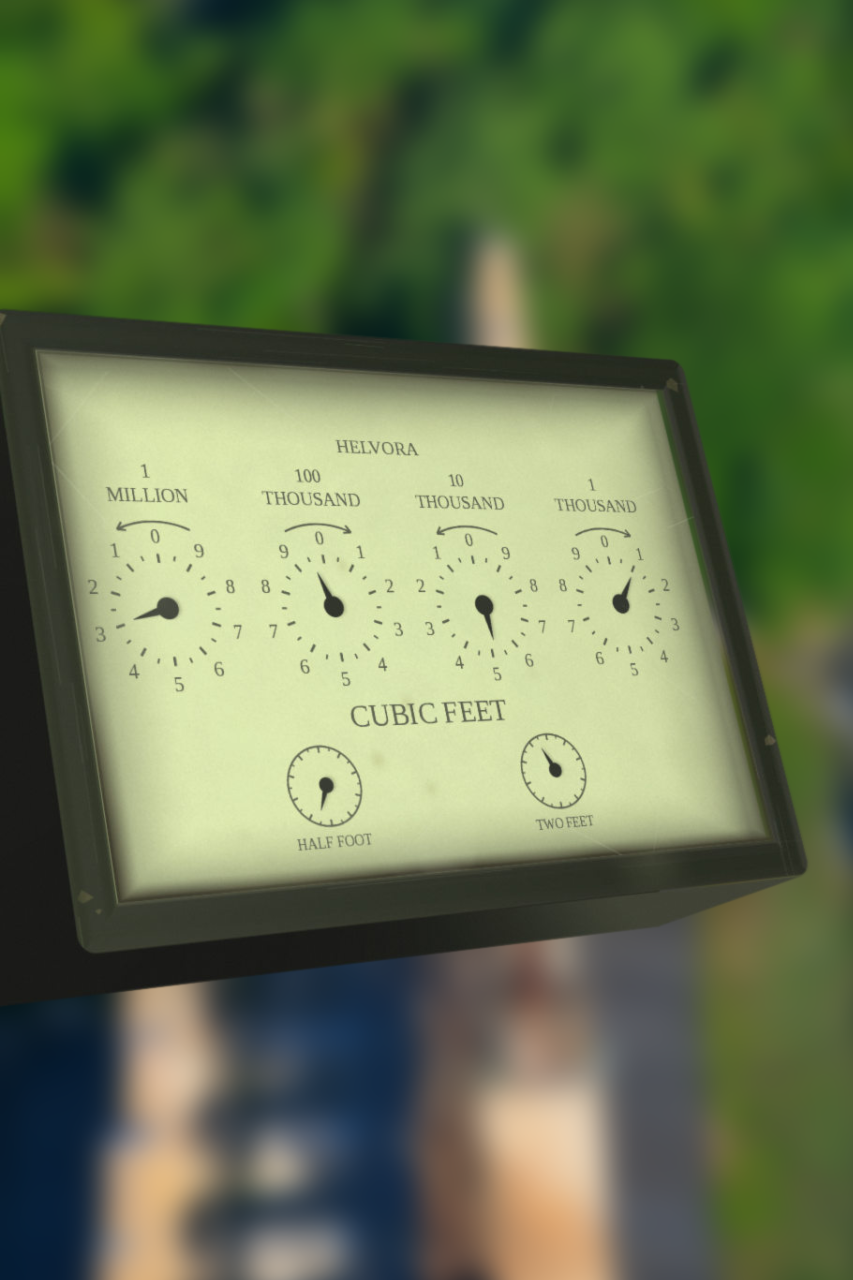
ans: 295100,ft³
